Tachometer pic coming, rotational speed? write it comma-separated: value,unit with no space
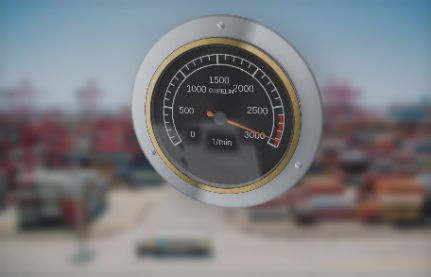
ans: 2900,rpm
